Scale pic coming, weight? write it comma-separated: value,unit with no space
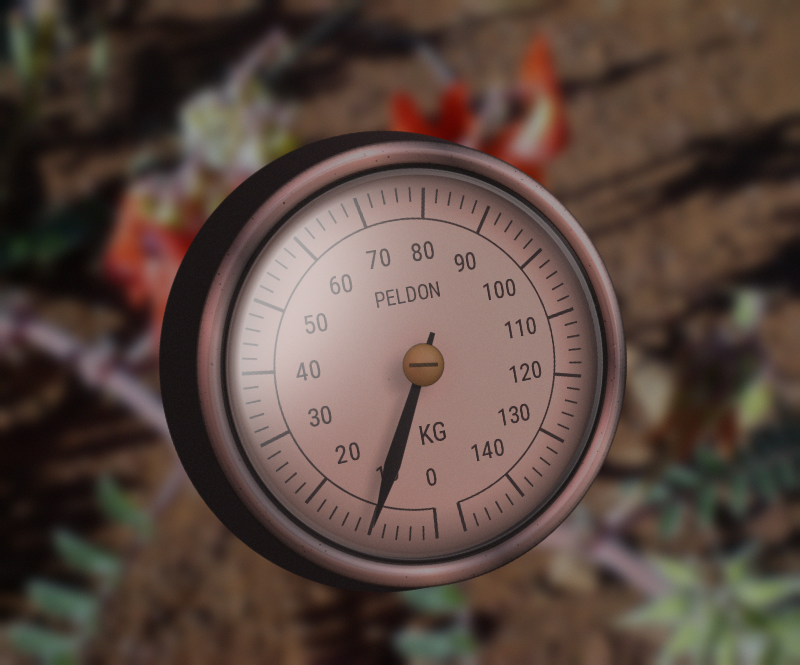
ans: 10,kg
